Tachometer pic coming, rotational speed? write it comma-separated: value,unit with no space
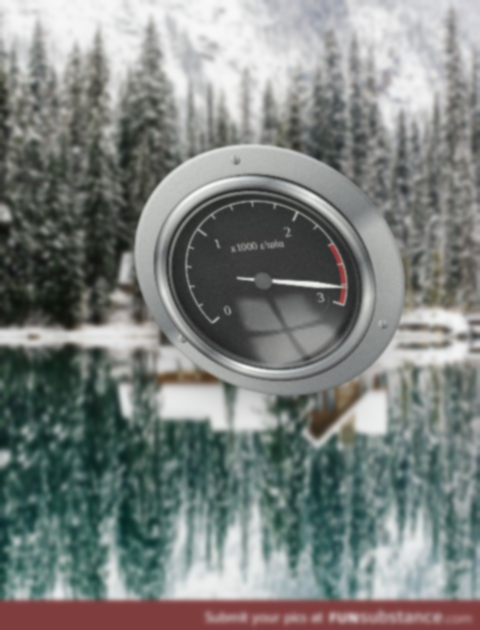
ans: 2800,rpm
